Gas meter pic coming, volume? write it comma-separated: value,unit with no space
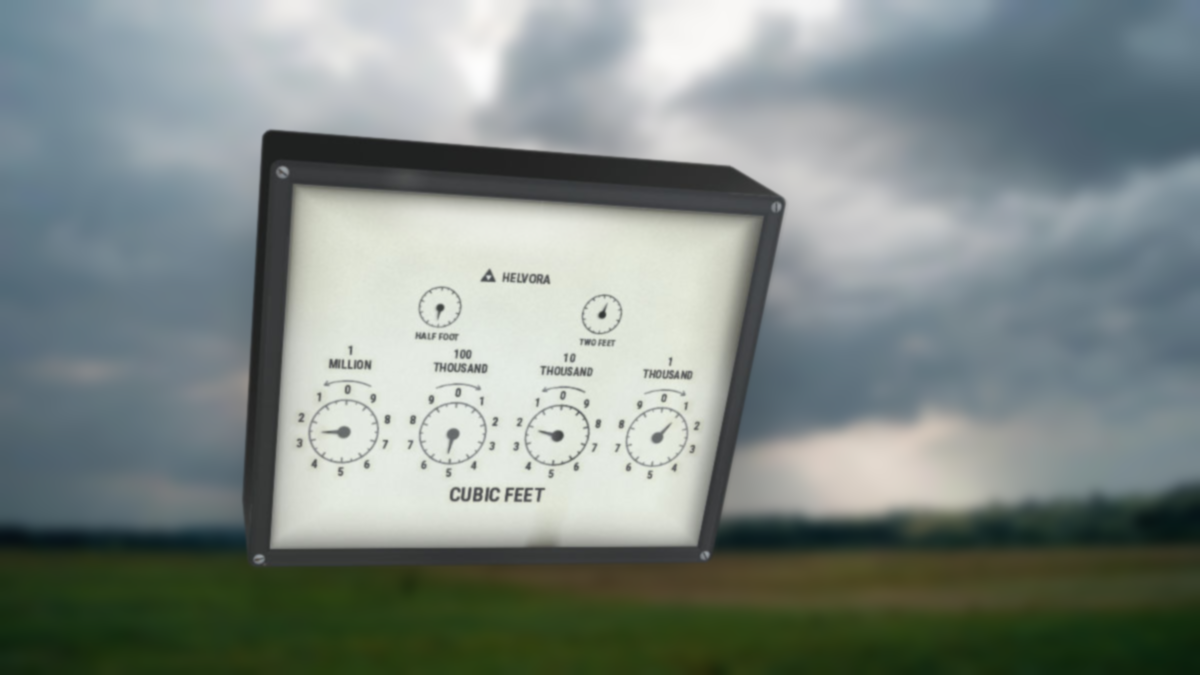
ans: 252100,ft³
